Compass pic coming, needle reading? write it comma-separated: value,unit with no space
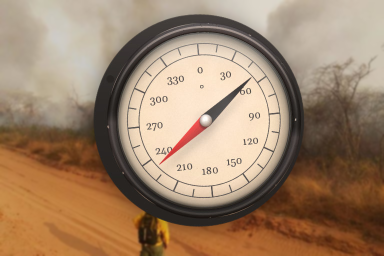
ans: 232.5,°
